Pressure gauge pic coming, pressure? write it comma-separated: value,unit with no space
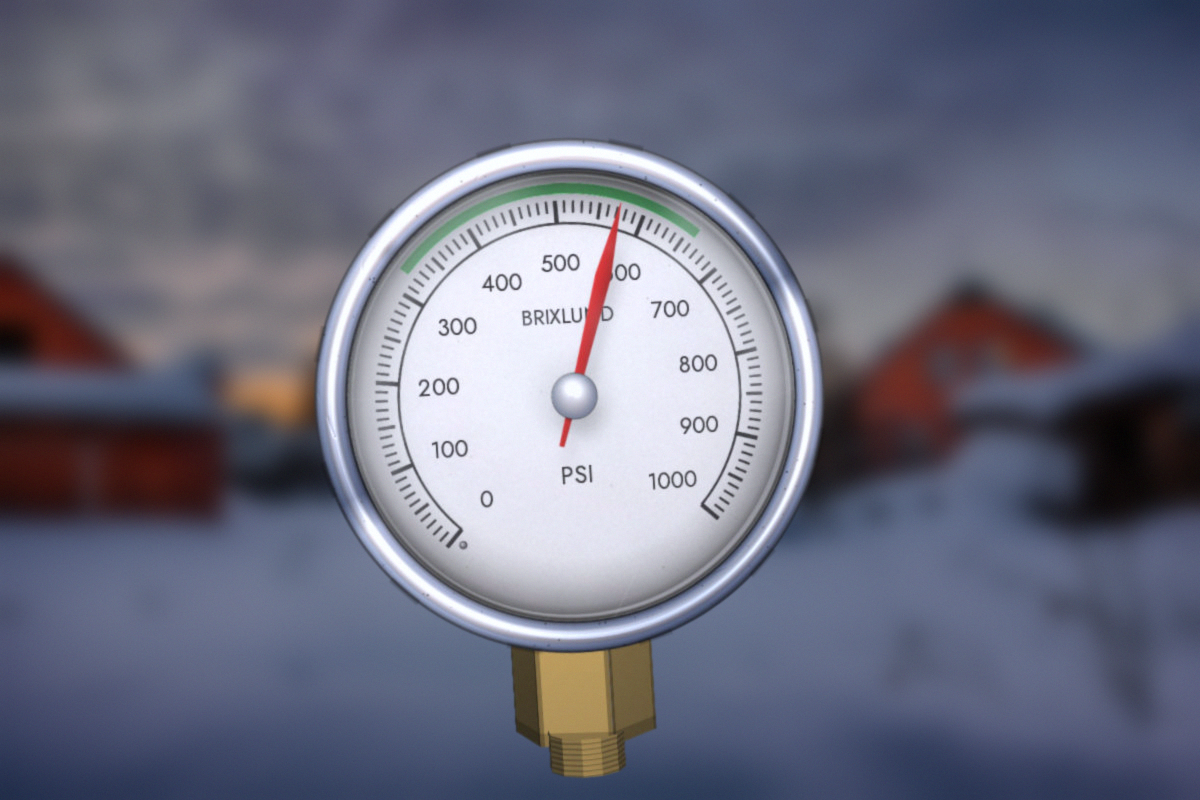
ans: 570,psi
